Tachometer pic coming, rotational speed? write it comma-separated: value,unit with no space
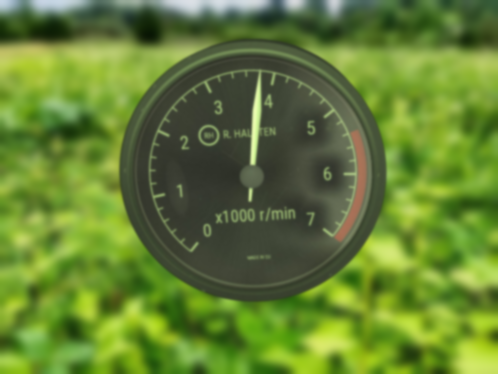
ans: 3800,rpm
